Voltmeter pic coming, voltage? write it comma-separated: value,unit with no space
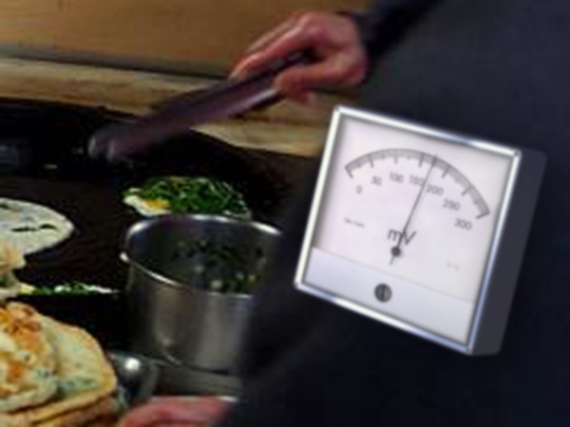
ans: 175,mV
